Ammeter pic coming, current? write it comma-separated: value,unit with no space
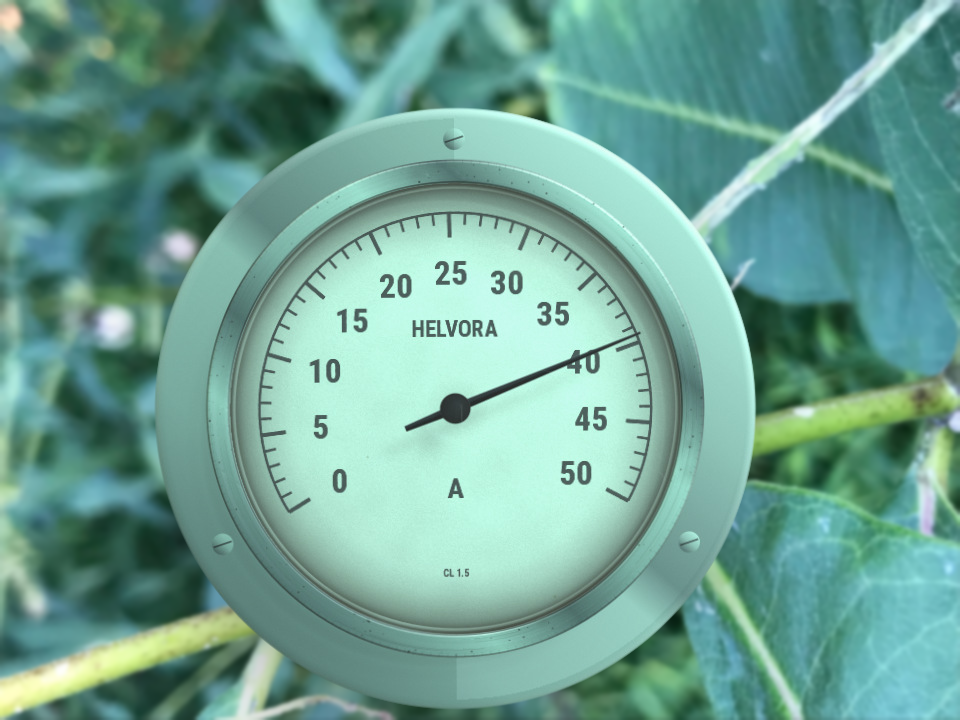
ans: 39.5,A
